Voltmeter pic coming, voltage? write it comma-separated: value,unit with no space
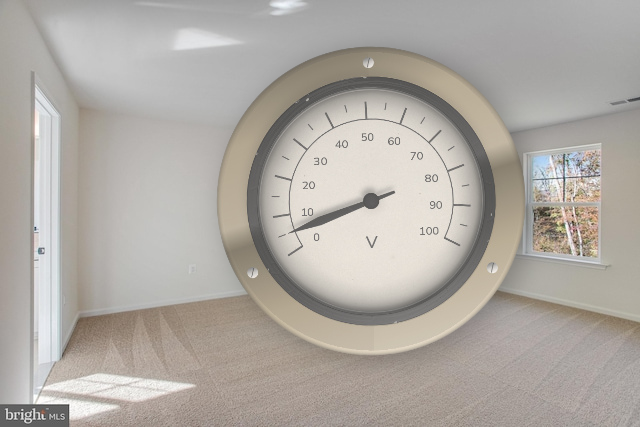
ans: 5,V
